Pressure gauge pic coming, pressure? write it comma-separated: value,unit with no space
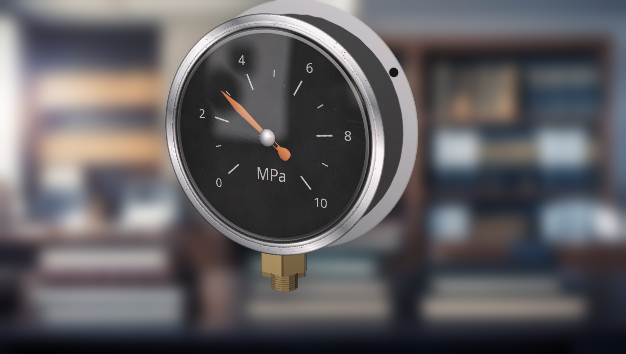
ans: 3,MPa
